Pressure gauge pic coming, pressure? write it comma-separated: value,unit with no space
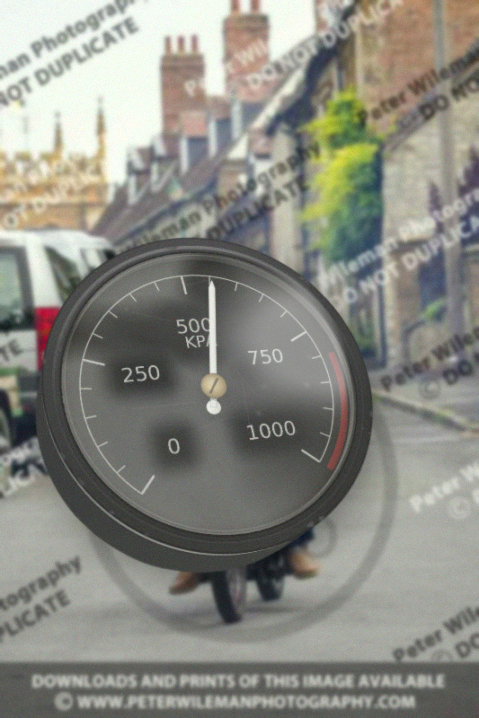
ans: 550,kPa
